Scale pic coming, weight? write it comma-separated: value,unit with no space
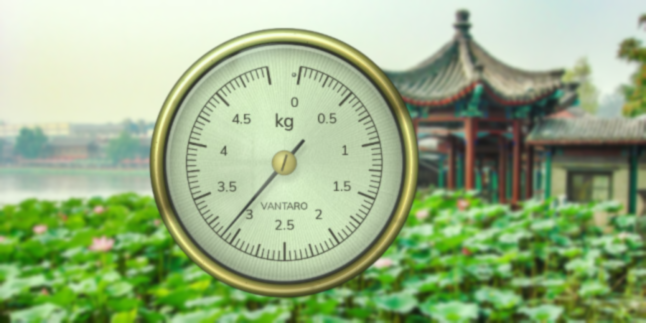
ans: 3.1,kg
